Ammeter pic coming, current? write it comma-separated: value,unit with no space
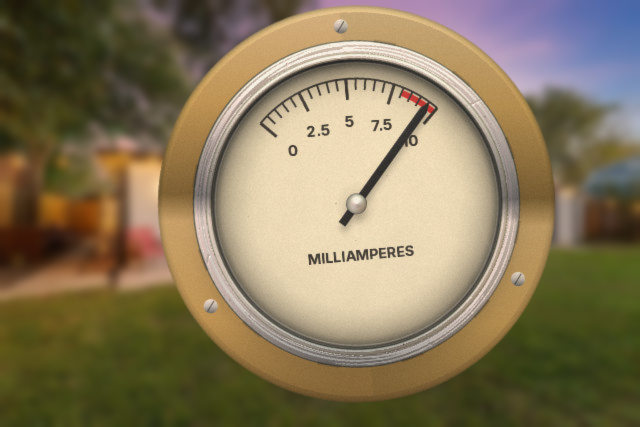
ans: 9.5,mA
